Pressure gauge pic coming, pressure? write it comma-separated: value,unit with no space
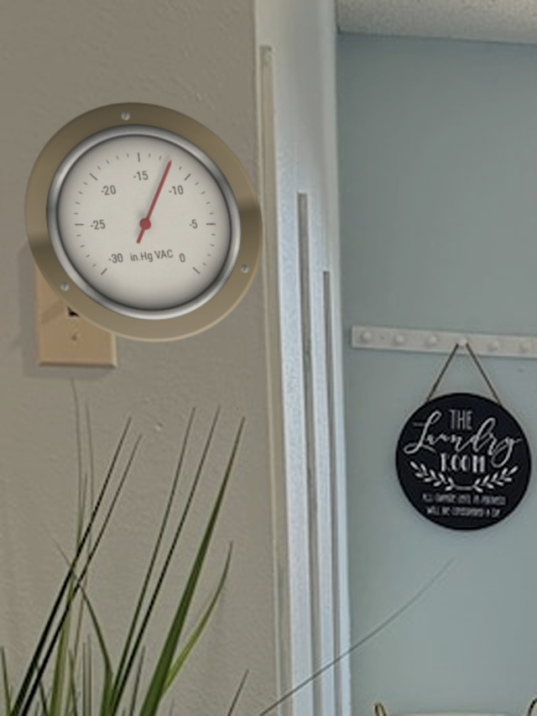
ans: -12,inHg
